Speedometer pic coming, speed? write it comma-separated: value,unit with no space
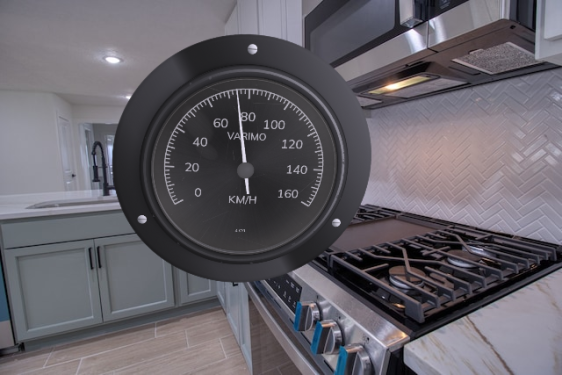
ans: 74,km/h
